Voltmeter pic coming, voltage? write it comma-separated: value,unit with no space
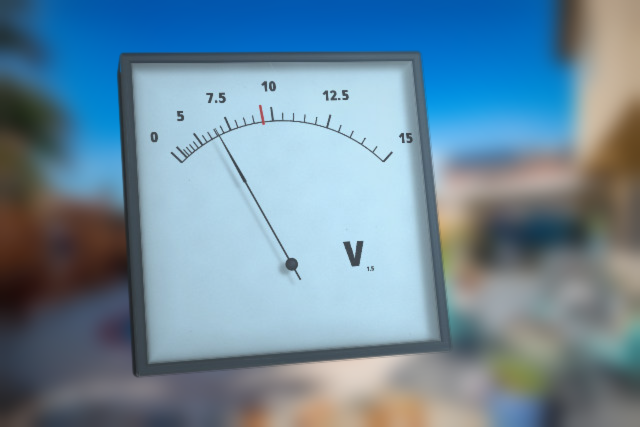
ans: 6.5,V
